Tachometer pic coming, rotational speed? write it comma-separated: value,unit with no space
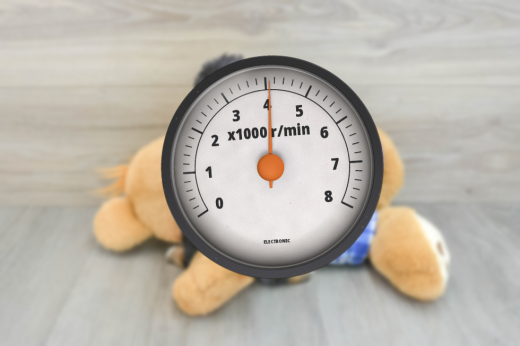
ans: 4100,rpm
